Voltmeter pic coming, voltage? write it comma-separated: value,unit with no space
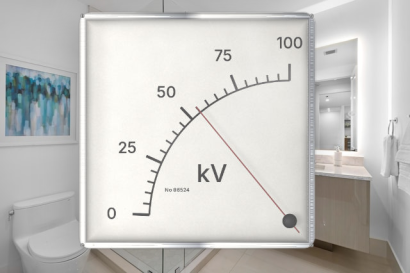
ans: 55,kV
